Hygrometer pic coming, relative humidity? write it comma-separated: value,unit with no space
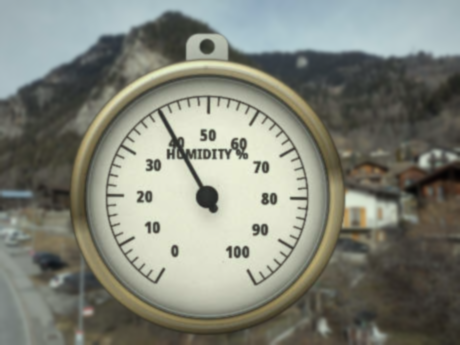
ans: 40,%
